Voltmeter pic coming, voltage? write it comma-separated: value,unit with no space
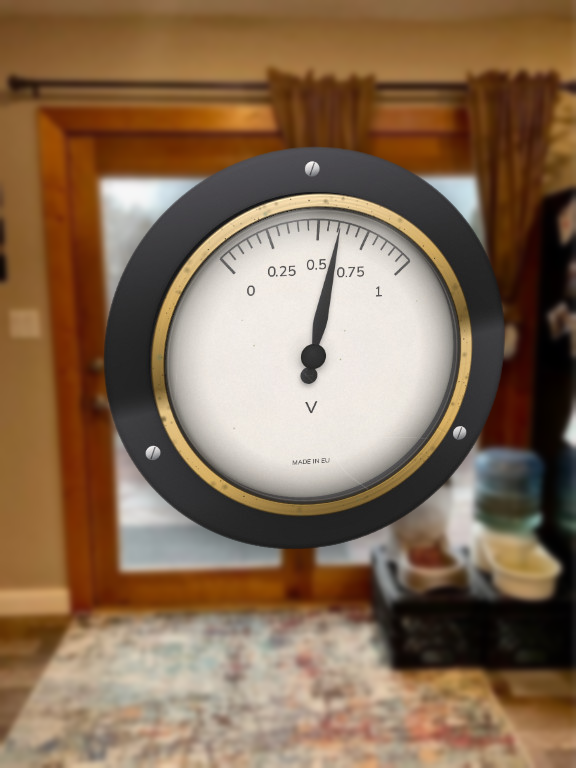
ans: 0.6,V
